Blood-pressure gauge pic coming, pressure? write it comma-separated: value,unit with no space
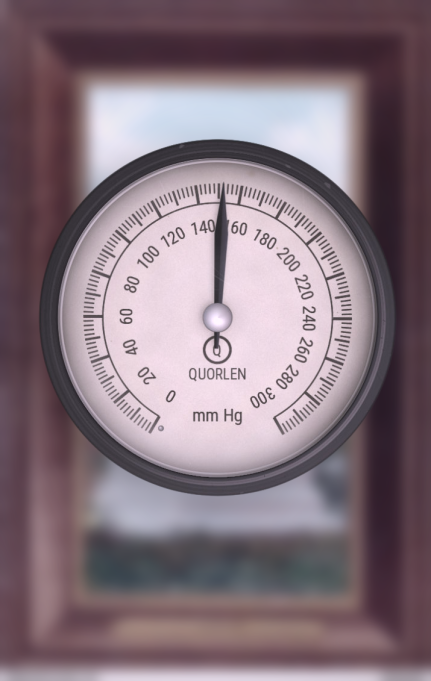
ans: 152,mmHg
